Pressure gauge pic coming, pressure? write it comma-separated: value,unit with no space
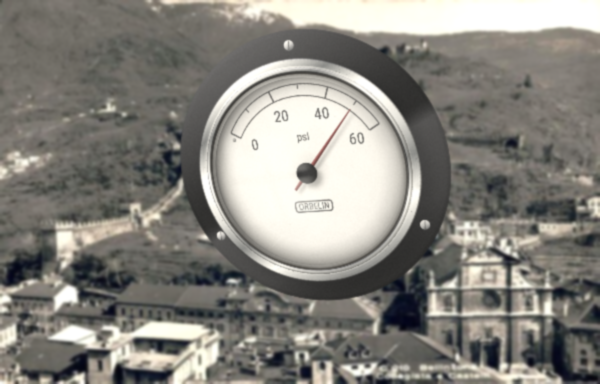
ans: 50,psi
